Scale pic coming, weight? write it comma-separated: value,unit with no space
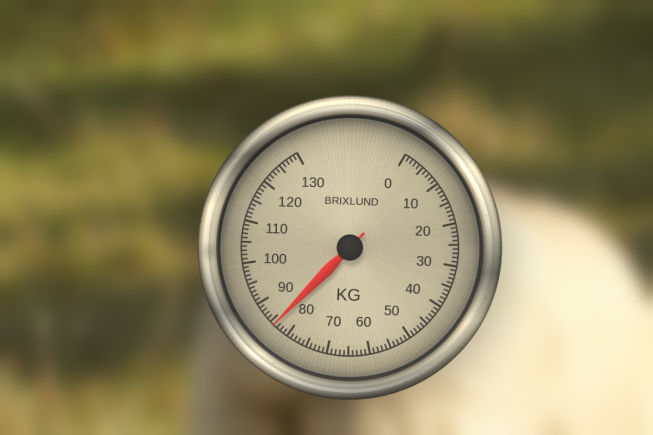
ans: 84,kg
